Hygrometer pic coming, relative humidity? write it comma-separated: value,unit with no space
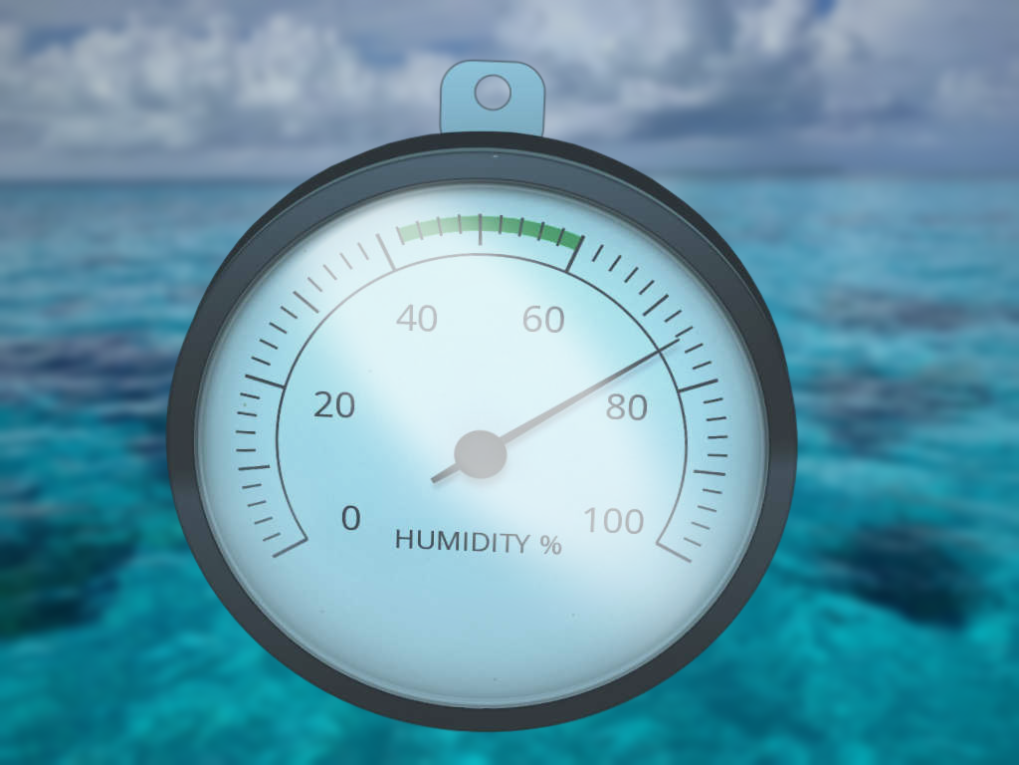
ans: 74,%
